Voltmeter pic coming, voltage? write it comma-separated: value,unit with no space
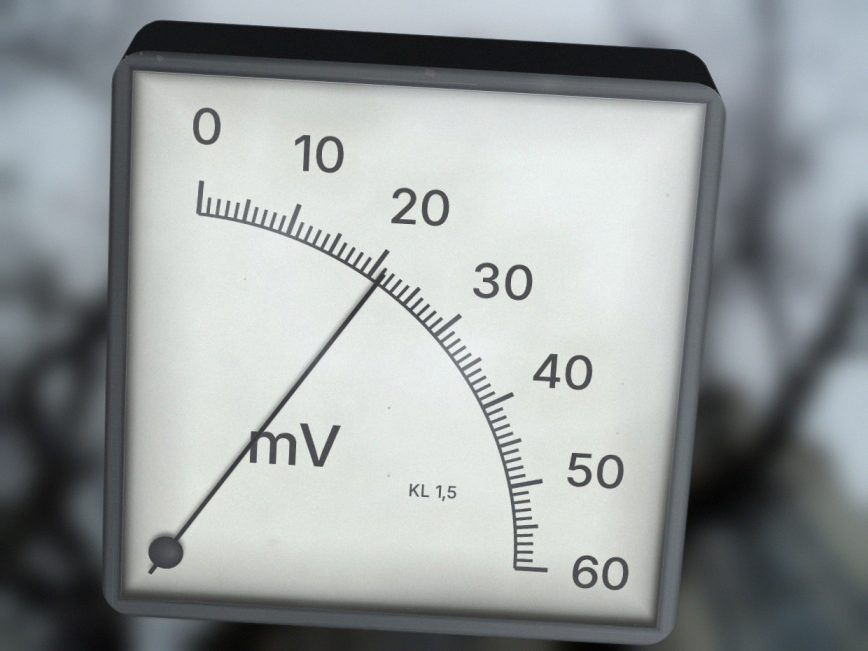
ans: 21,mV
